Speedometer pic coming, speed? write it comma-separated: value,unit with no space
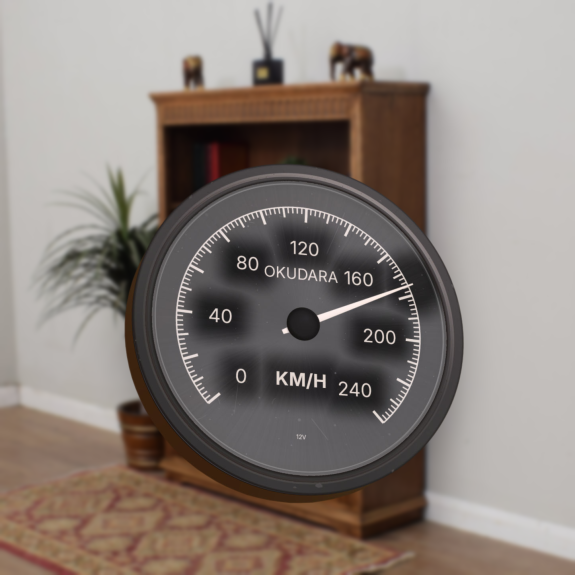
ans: 176,km/h
